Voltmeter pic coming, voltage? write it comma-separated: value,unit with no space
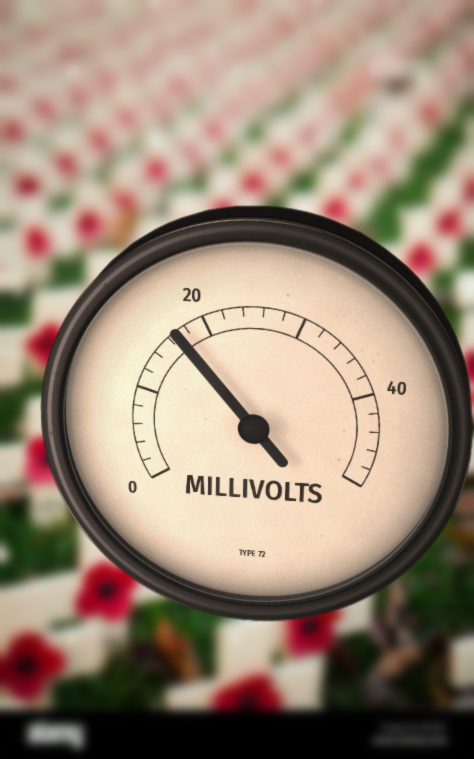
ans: 17,mV
